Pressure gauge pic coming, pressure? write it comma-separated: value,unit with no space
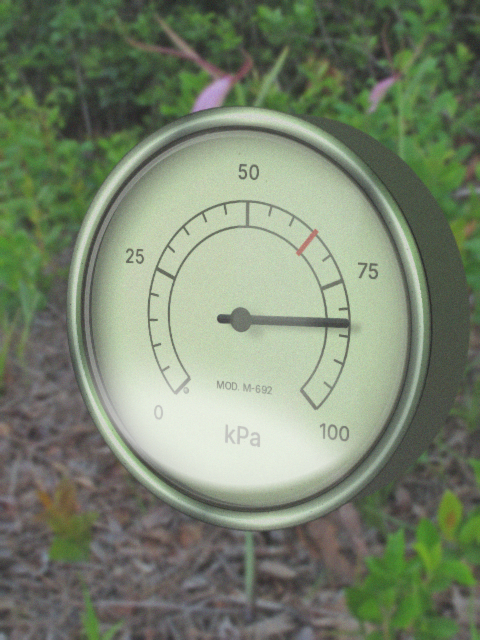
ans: 82.5,kPa
